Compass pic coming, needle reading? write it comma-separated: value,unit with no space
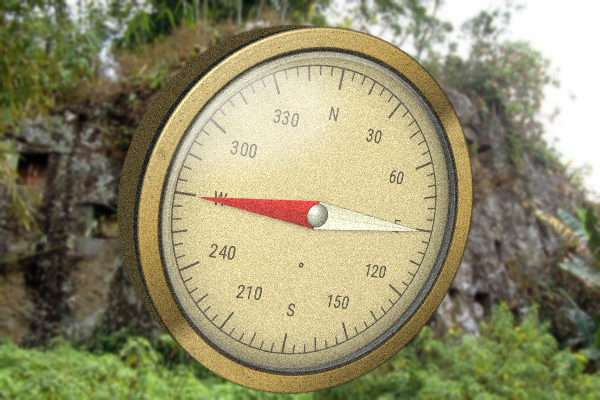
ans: 270,°
